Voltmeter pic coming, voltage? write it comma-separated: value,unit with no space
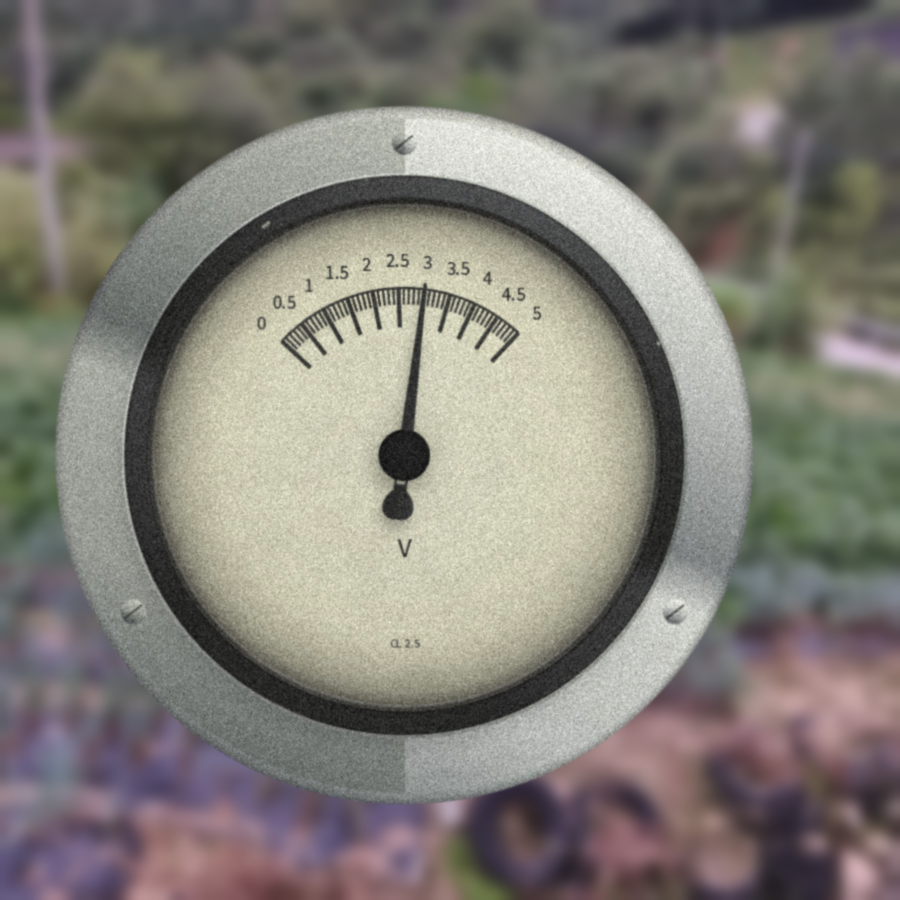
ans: 3,V
